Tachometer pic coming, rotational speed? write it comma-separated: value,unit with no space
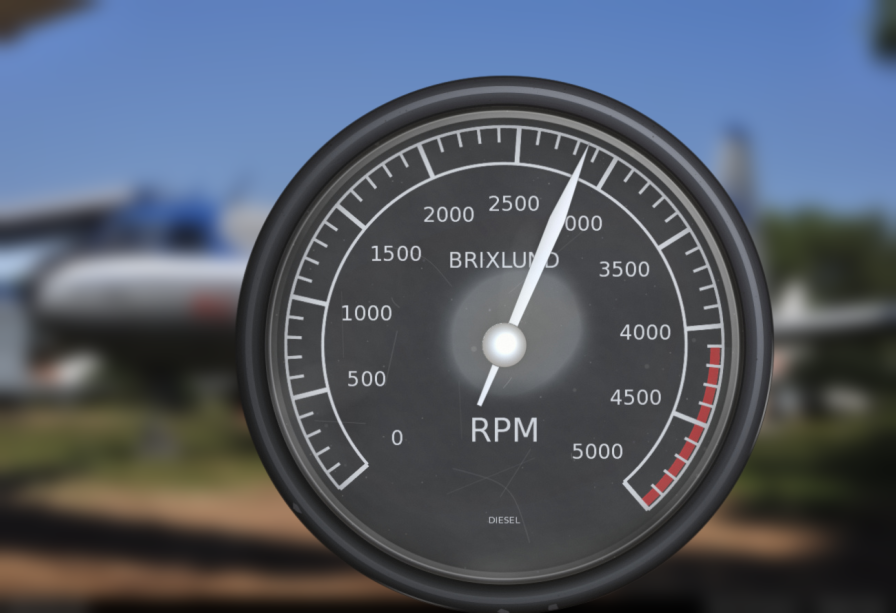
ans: 2850,rpm
